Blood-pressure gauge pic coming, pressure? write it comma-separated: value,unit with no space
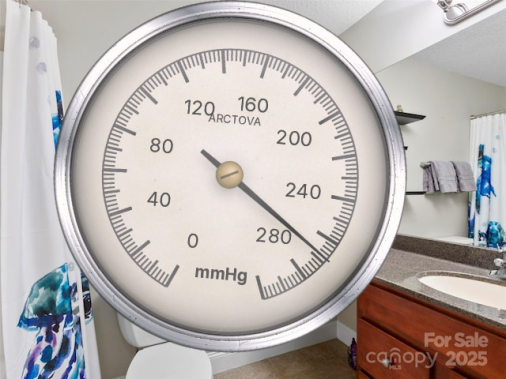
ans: 268,mmHg
